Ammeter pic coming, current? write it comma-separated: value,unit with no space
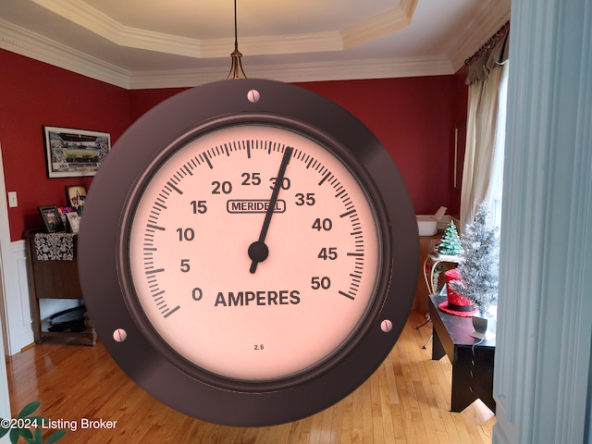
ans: 29.5,A
